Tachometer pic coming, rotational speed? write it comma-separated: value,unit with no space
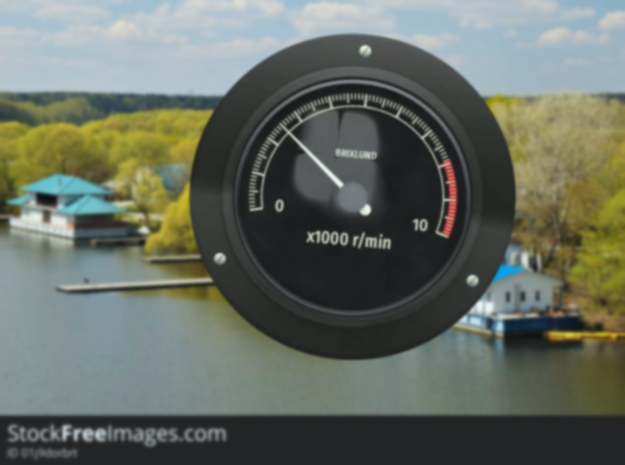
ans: 2500,rpm
